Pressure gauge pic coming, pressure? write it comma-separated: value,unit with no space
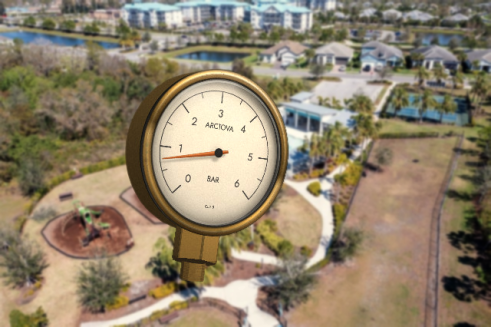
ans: 0.75,bar
